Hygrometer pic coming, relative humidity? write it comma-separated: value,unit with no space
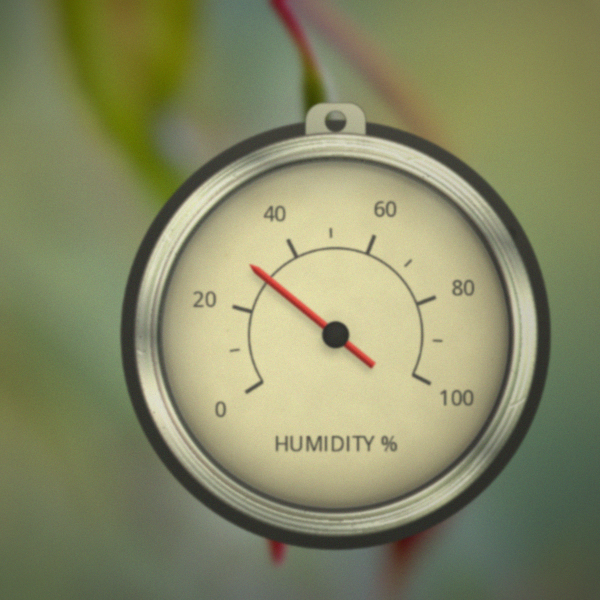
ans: 30,%
